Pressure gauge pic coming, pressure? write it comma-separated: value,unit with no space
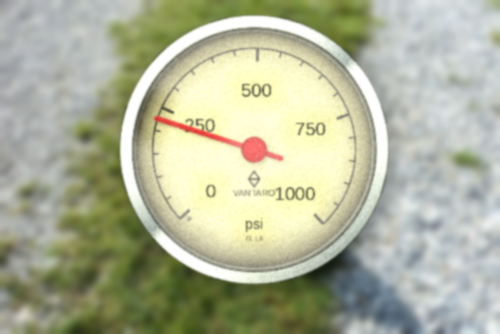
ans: 225,psi
